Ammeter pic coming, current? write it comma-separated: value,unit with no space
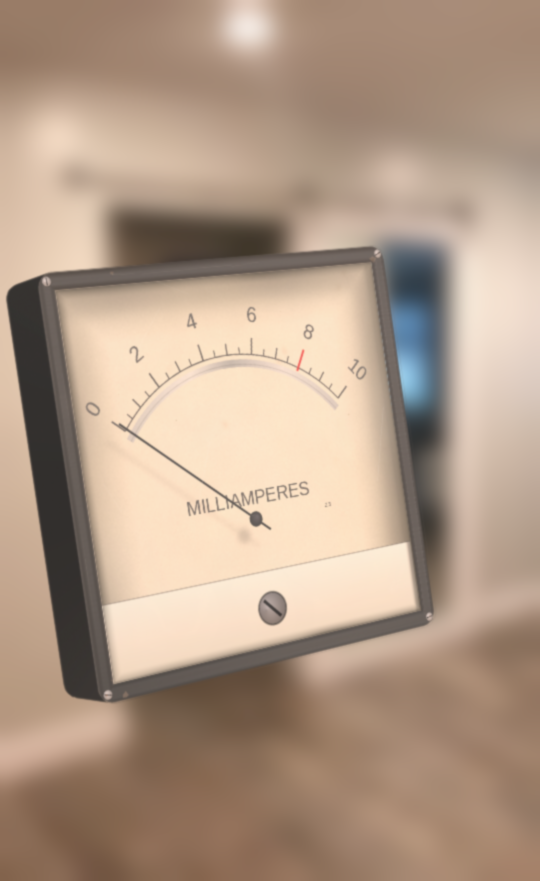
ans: 0,mA
